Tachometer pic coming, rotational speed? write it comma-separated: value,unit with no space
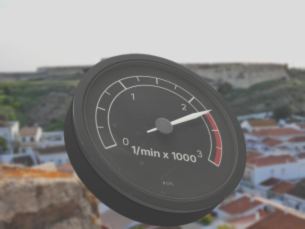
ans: 2250,rpm
